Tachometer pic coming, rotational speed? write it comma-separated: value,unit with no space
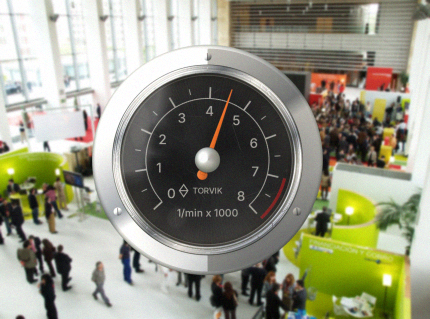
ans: 4500,rpm
